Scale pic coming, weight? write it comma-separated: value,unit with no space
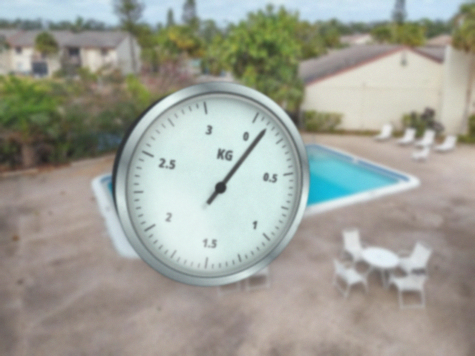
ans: 0.1,kg
